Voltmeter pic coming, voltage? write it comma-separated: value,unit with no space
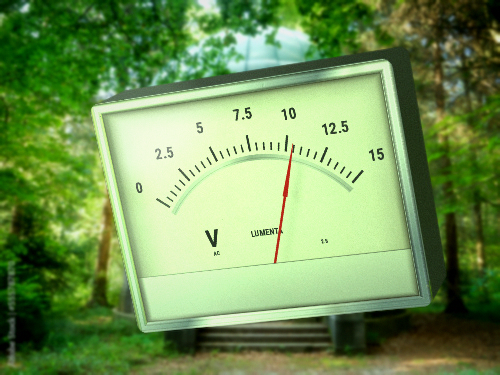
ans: 10.5,V
